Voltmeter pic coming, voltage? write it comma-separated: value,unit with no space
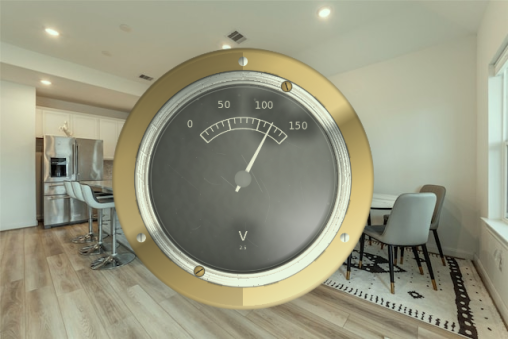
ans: 120,V
